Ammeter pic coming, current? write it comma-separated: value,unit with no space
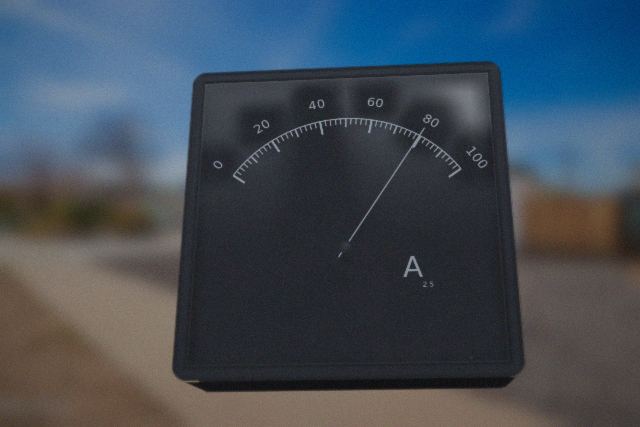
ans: 80,A
